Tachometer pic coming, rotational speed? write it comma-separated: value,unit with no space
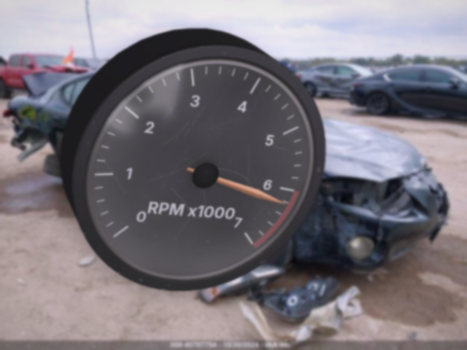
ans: 6200,rpm
